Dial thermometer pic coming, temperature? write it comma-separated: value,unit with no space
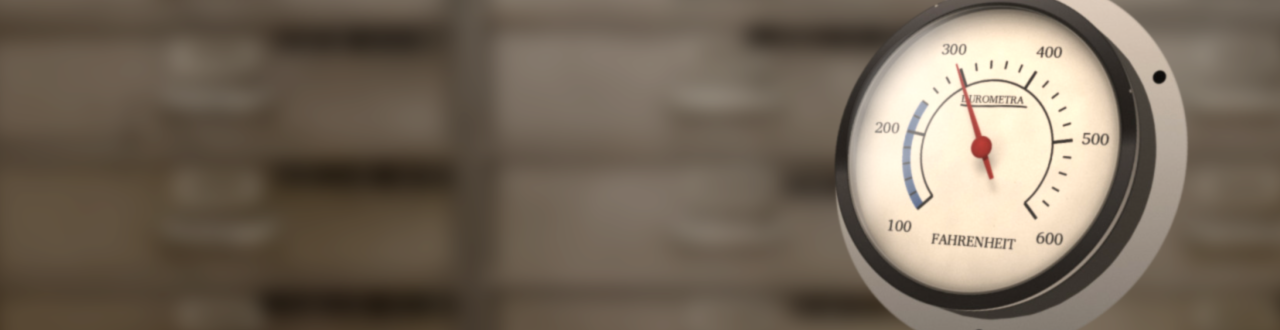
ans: 300,°F
